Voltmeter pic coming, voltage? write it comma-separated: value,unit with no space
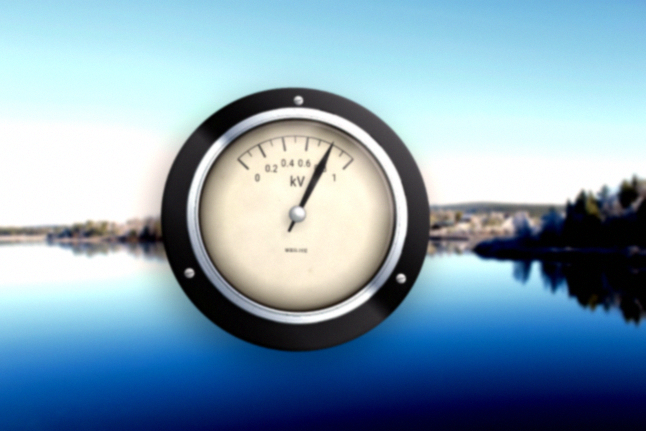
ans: 0.8,kV
